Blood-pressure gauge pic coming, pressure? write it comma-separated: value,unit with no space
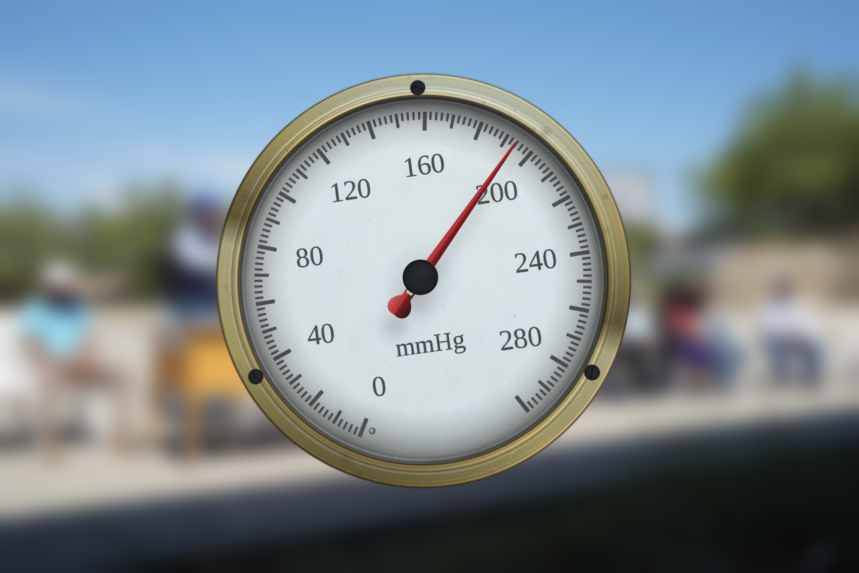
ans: 194,mmHg
